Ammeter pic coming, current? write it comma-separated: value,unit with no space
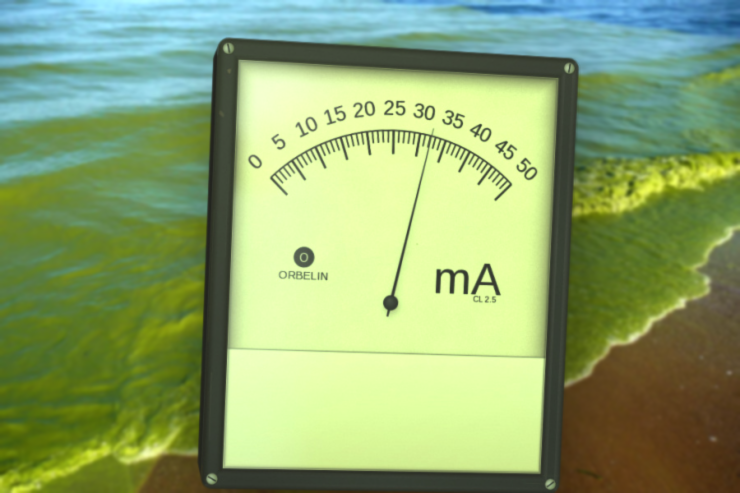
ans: 32,mA
